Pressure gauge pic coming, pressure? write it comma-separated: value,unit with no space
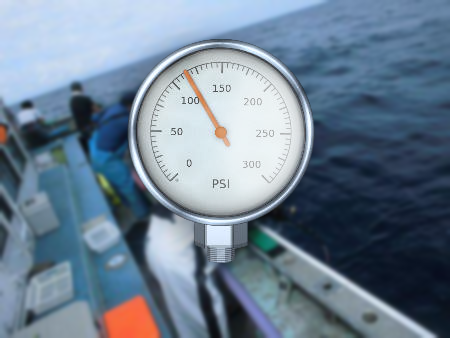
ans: 115,psi
